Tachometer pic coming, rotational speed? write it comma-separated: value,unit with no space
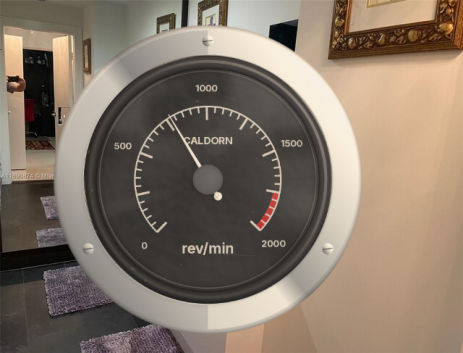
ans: 775,rpm
